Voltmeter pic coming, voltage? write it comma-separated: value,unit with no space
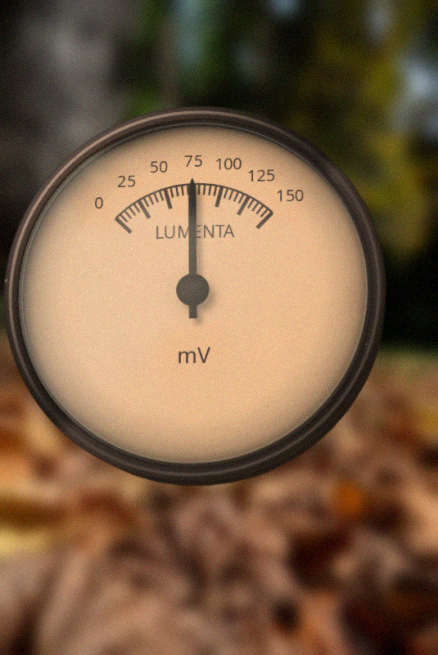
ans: 75,mV
